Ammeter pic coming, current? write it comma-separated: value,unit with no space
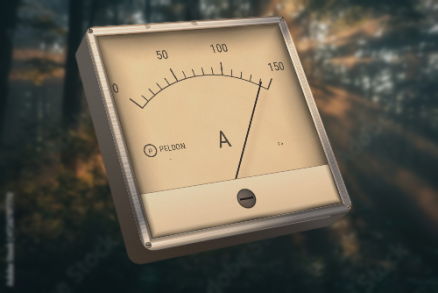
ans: 140,A
